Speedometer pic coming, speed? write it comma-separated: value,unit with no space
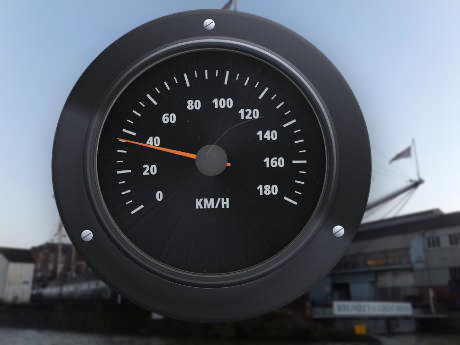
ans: 35,km/h
